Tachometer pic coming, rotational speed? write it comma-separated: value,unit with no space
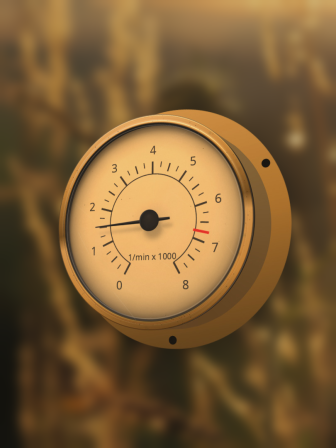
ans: 1500,rpm
